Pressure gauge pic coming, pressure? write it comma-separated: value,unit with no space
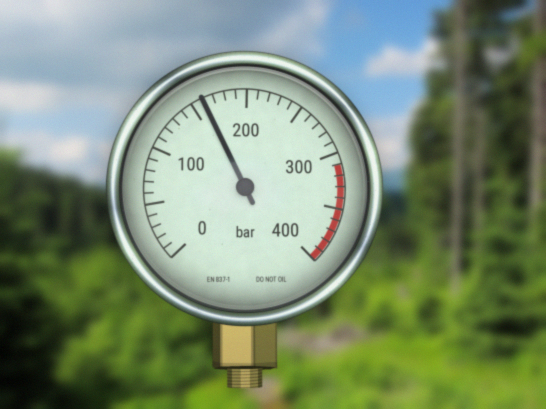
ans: 160,bar
